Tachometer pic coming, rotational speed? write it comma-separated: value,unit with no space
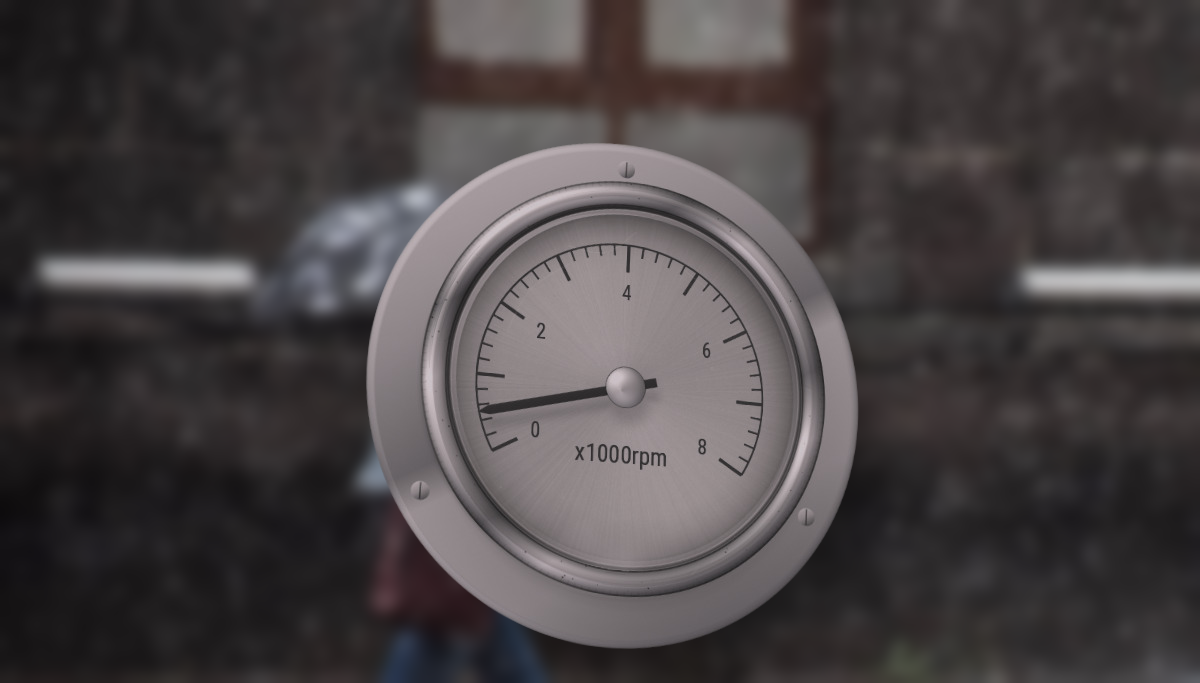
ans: 500,rpm
